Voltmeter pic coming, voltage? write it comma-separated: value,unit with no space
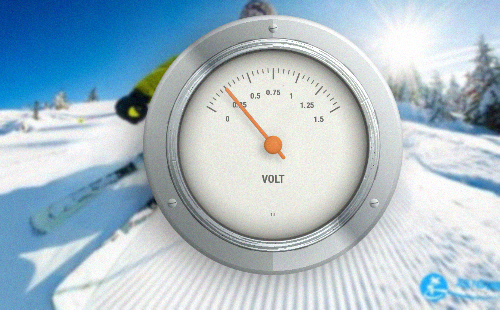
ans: 0.25,V
